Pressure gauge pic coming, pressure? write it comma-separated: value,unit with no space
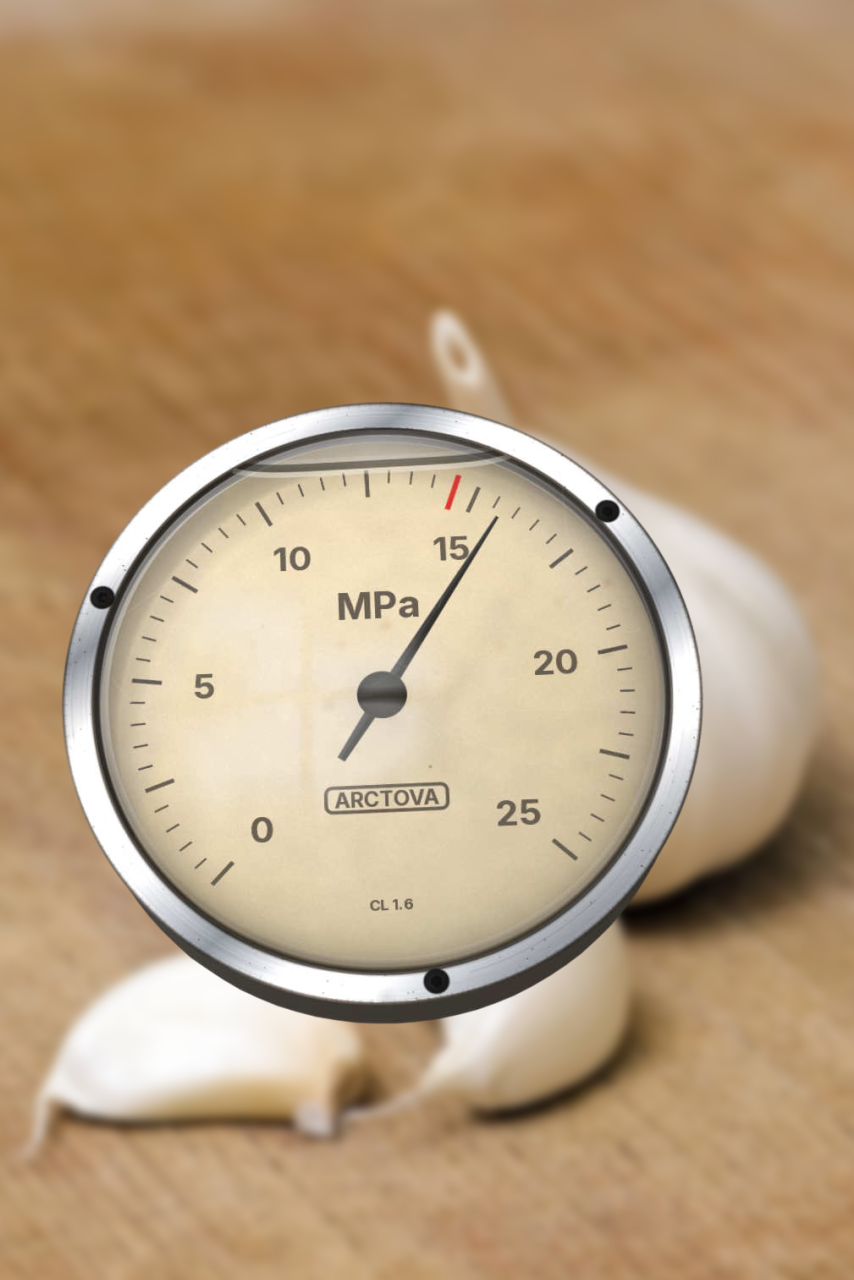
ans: 15.75,MPa
